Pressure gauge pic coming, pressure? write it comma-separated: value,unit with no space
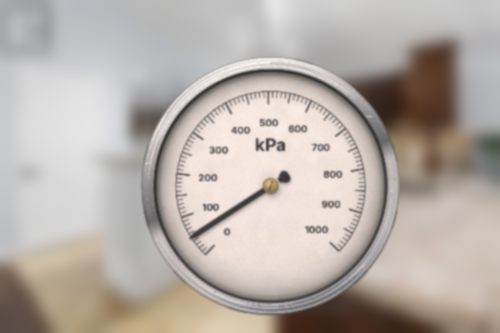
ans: 50,kPa
